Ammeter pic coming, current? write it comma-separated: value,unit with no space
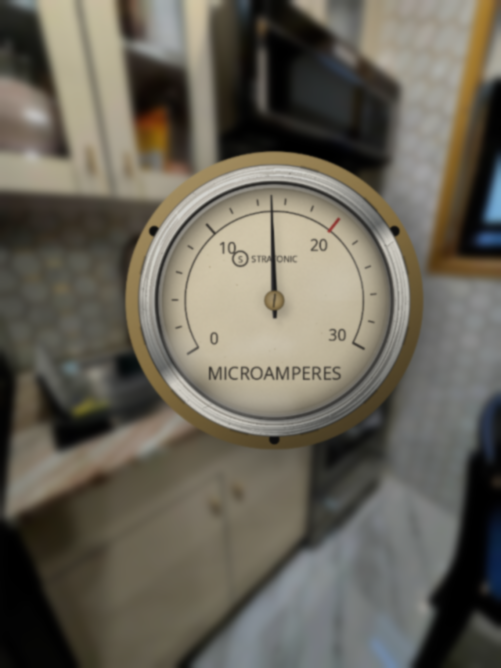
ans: 15,µA
